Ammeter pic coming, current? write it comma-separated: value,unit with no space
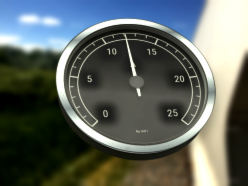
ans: 12,A
